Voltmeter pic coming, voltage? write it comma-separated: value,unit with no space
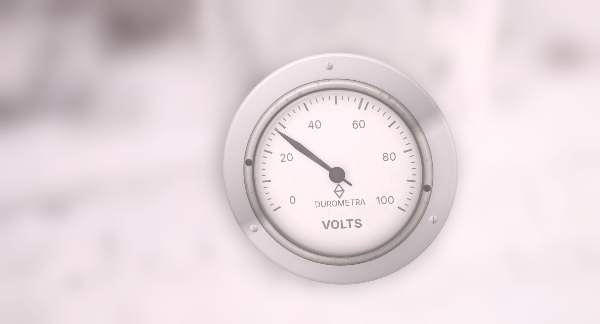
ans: 28,V
